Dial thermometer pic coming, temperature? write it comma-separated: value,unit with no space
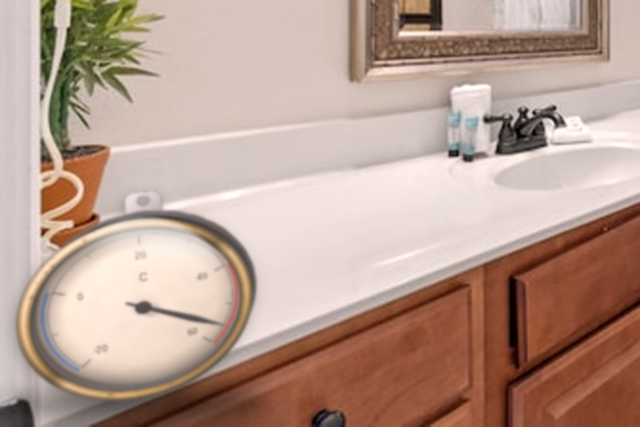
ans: 55,°C
